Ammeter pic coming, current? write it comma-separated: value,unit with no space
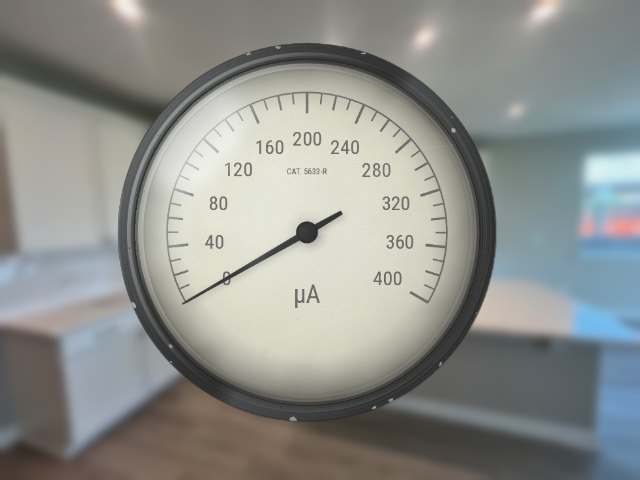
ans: 0,µA
